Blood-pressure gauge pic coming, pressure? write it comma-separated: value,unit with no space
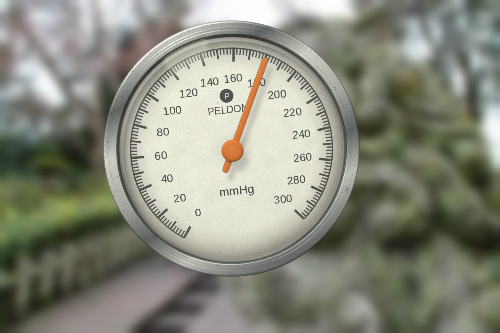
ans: 180,mmHg
